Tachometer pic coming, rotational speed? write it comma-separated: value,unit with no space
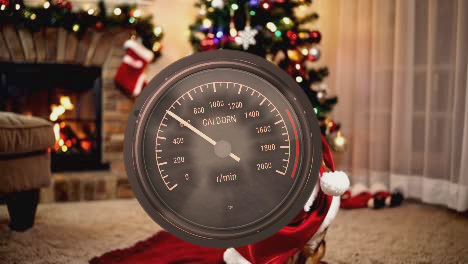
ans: 600,rpm
